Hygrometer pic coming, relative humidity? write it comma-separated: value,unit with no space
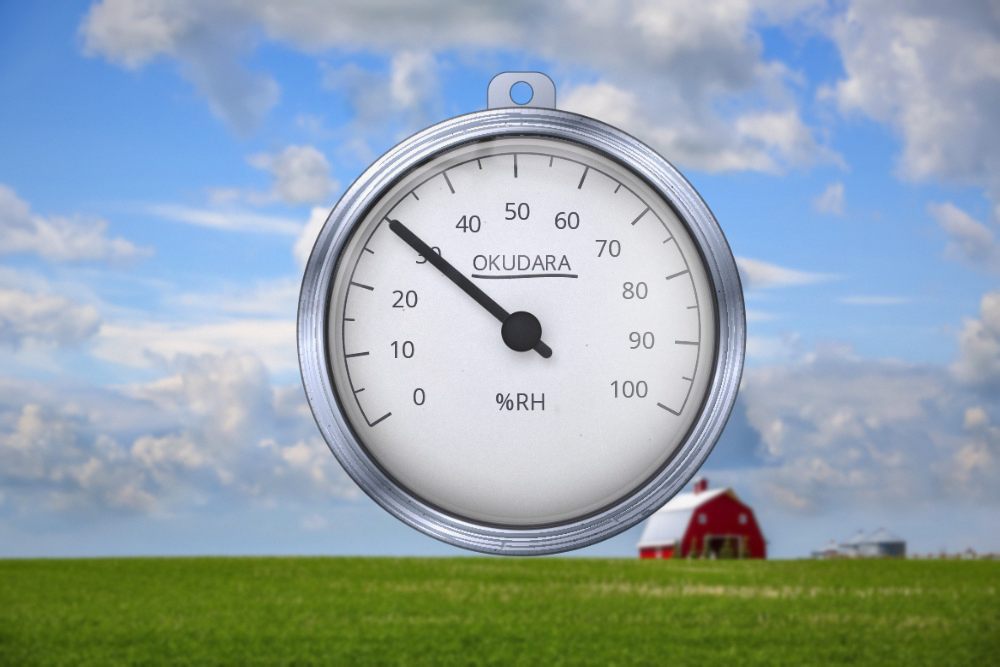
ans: 30,%
